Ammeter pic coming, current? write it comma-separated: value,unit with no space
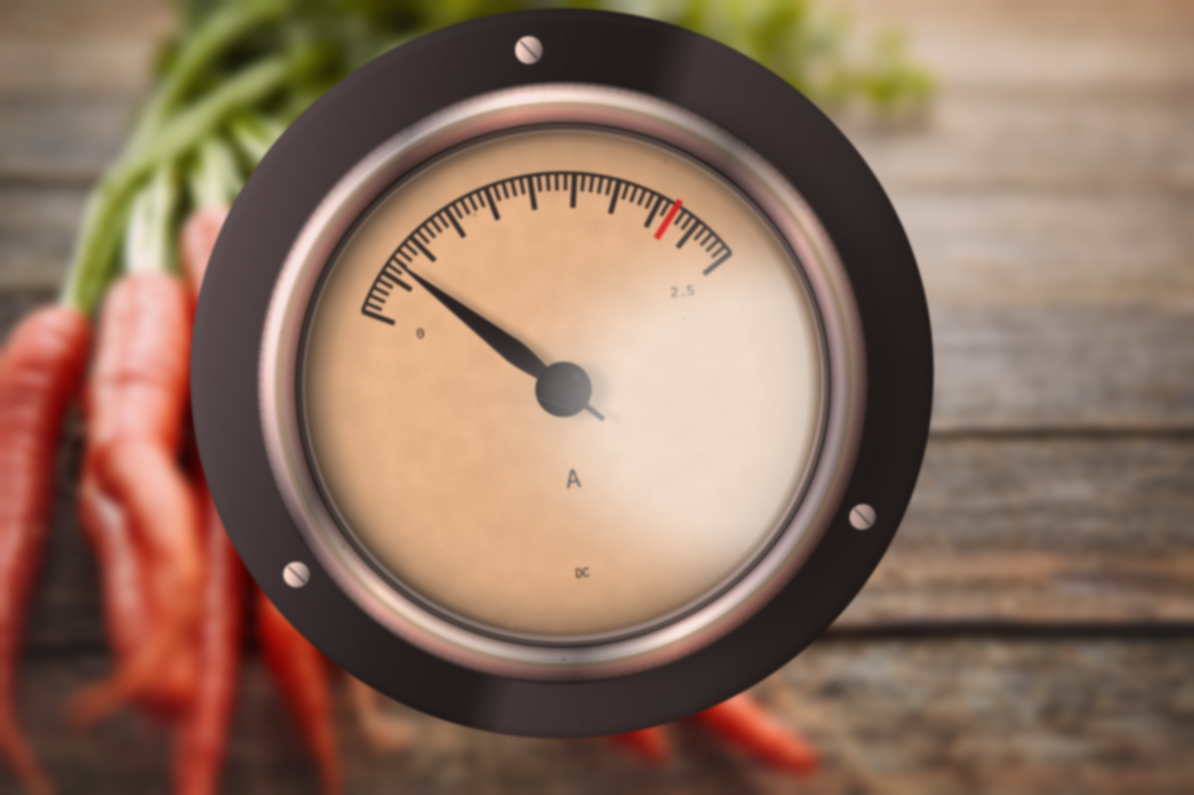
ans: 0.35,A
